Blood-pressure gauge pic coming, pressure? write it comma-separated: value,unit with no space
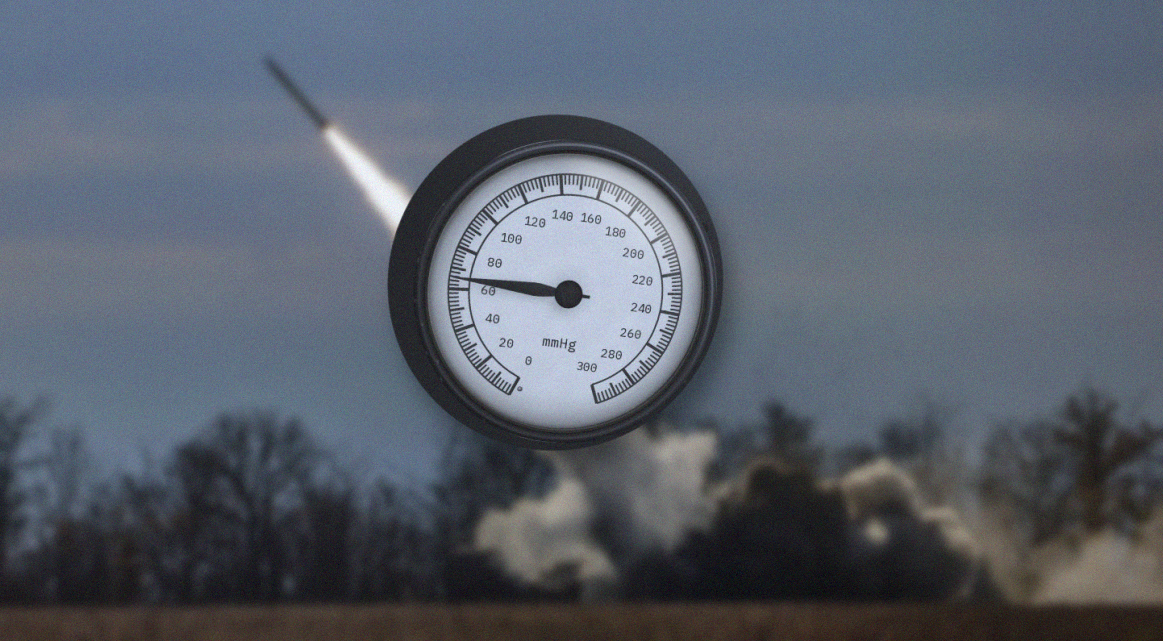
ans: 66,mmHg
